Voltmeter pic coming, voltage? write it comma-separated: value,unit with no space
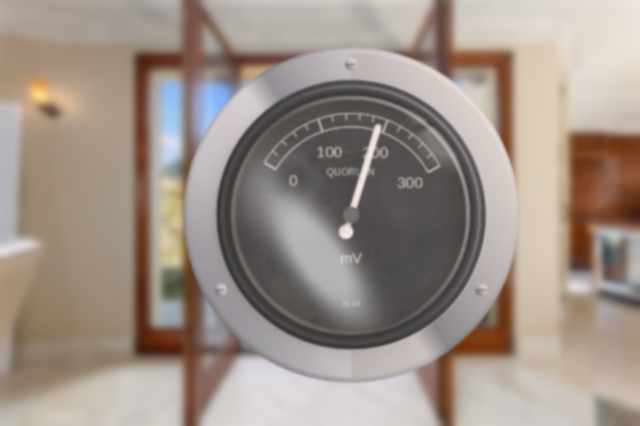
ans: 190,mV
